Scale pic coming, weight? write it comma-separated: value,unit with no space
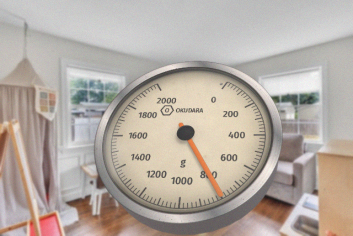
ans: 800,g
